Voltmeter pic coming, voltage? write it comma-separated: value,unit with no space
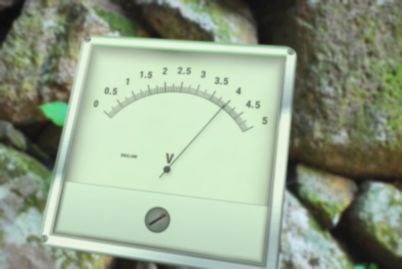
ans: 4,V
